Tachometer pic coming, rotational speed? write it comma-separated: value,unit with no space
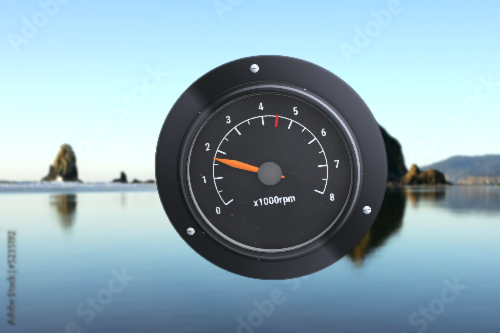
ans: 1750,rpm
